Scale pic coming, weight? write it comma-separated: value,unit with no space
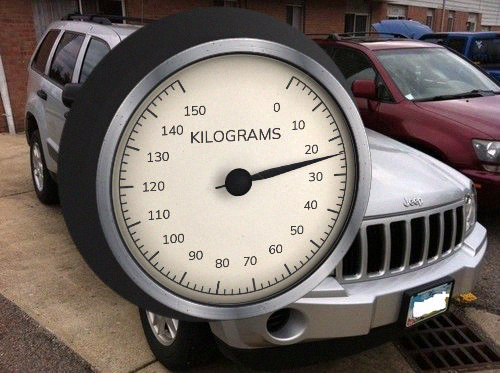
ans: 24,kg
